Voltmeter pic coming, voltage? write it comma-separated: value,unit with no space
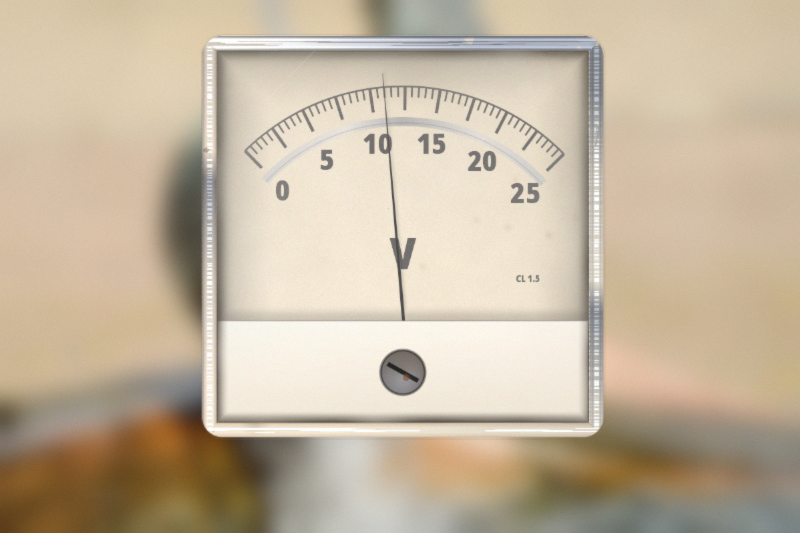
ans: 11,V
